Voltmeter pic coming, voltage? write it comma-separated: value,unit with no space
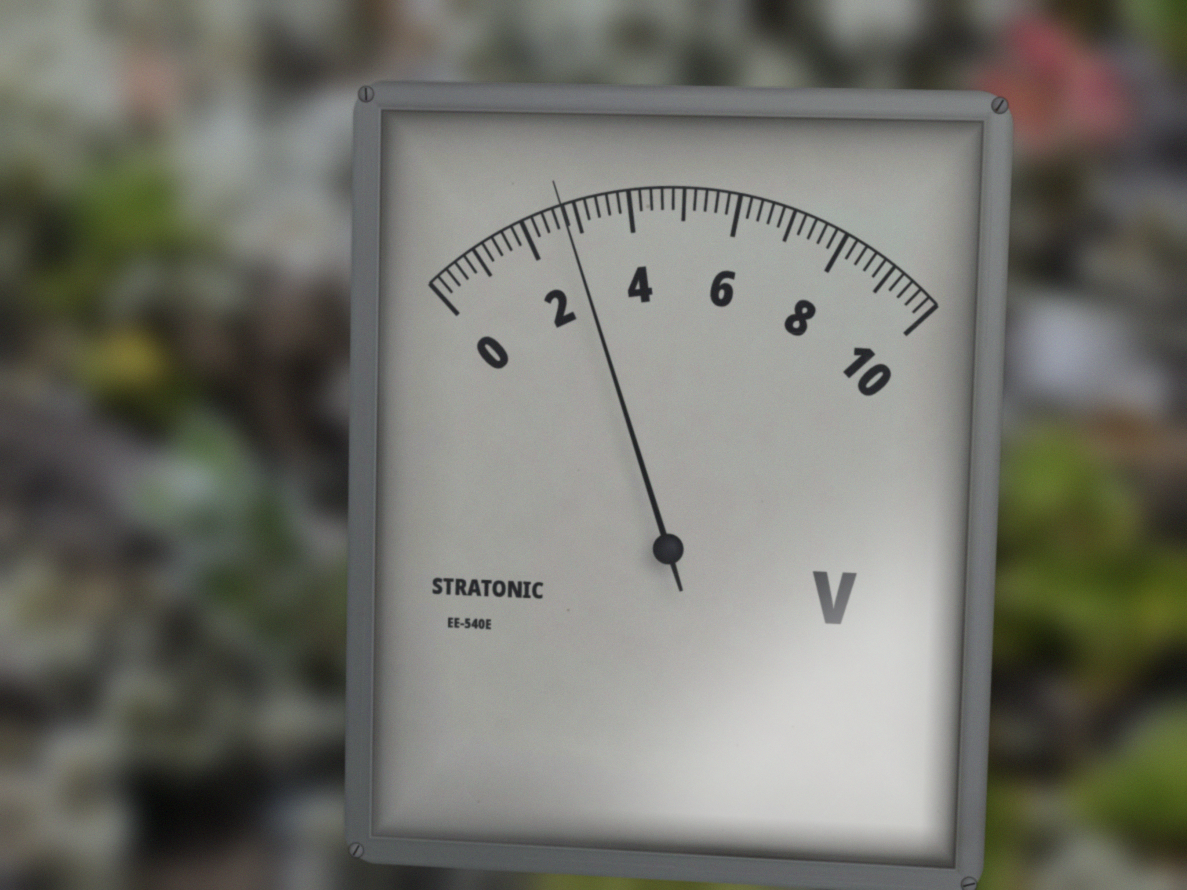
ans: 2.8,V
